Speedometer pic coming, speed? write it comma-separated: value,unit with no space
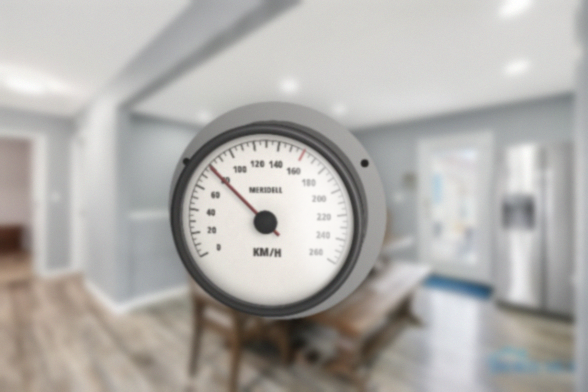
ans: 80,km/h
